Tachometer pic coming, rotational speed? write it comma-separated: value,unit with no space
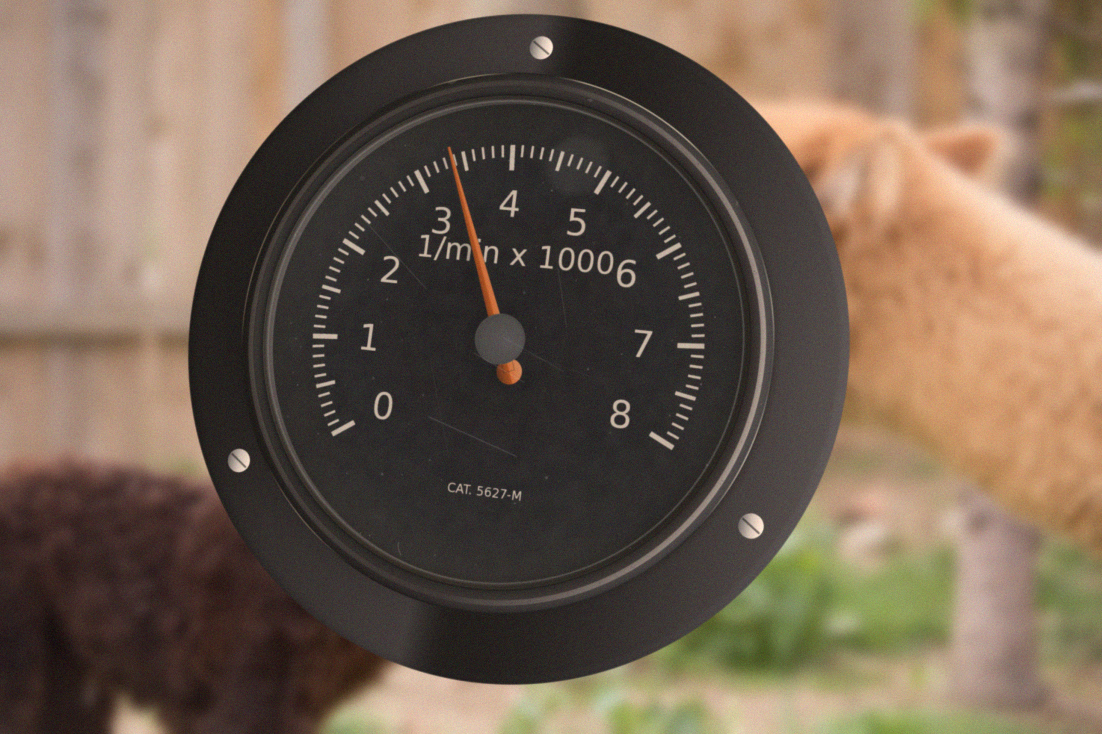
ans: 3400,rpm
